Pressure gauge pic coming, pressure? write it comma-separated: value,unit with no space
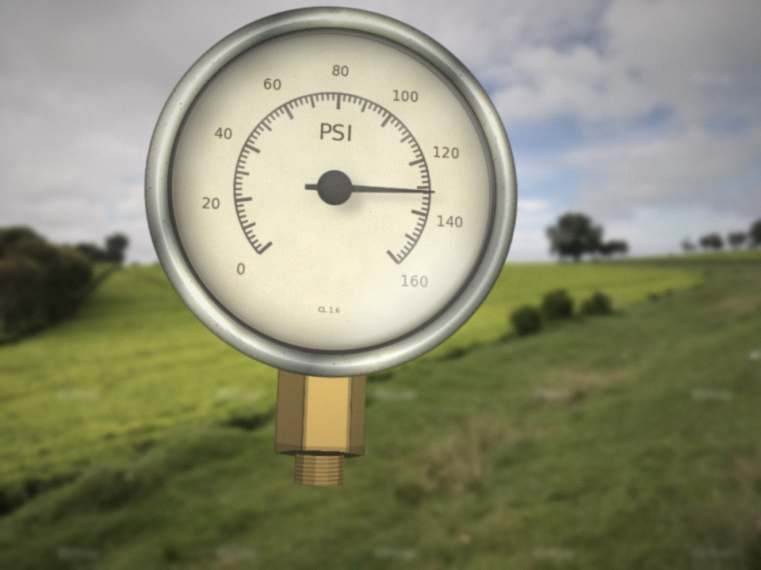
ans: 132,psi
